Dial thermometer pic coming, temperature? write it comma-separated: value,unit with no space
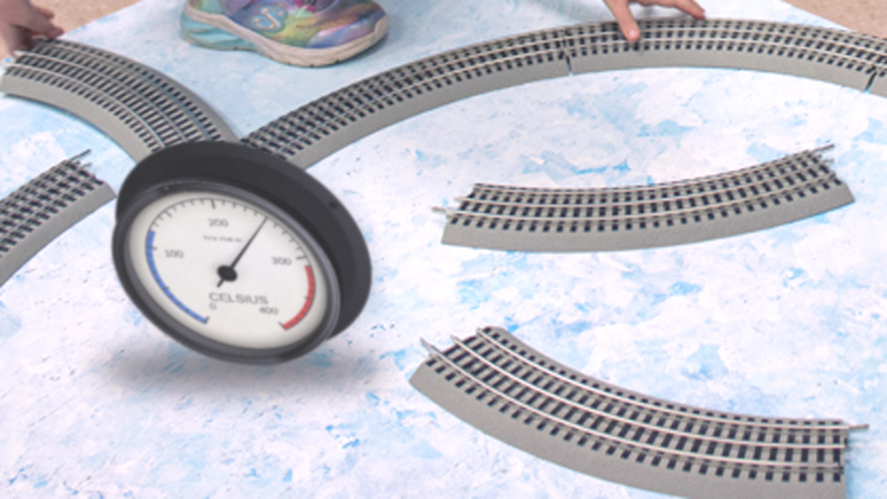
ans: 250,°C
